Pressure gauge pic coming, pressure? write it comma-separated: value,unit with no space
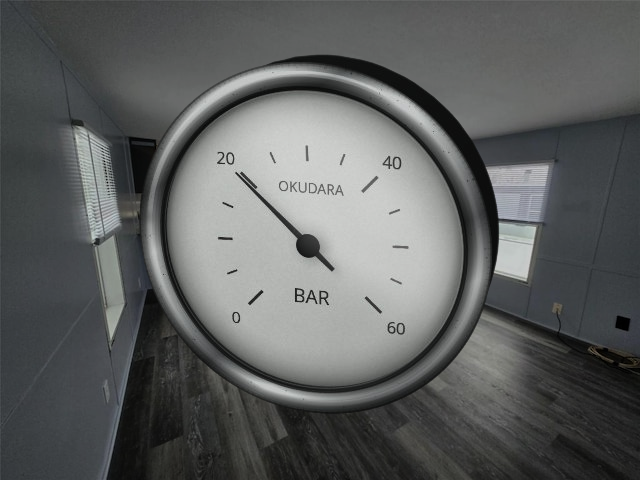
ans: 20,bar
